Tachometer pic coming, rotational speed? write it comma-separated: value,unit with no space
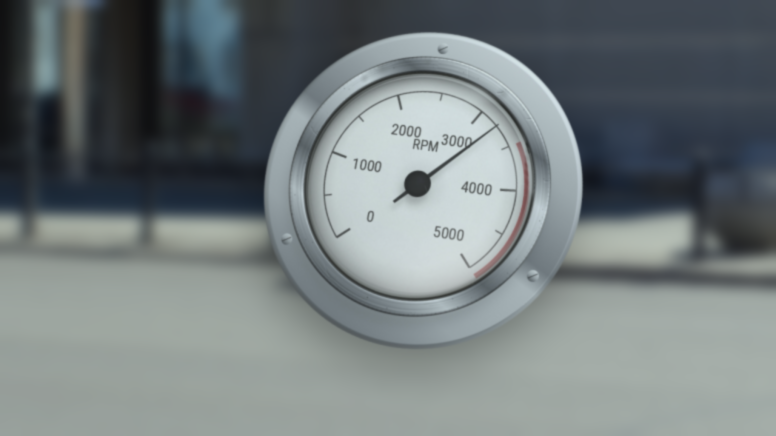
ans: 3250,rpm
